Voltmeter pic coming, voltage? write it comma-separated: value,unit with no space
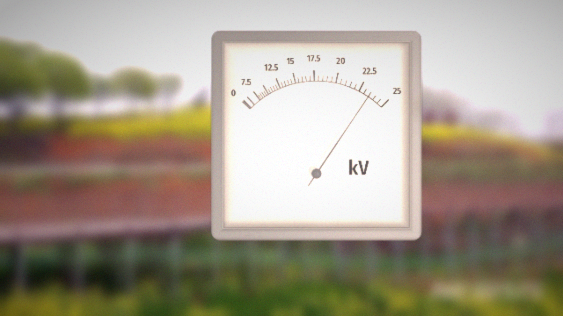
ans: 23.5,kV
